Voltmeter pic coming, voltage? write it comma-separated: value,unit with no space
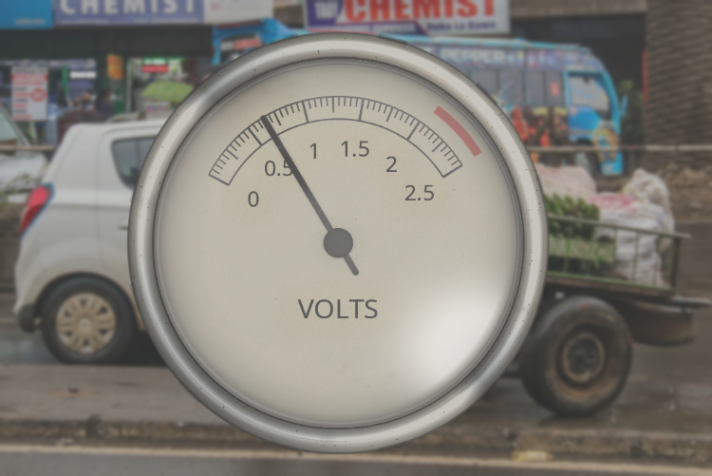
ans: 0.65,V
